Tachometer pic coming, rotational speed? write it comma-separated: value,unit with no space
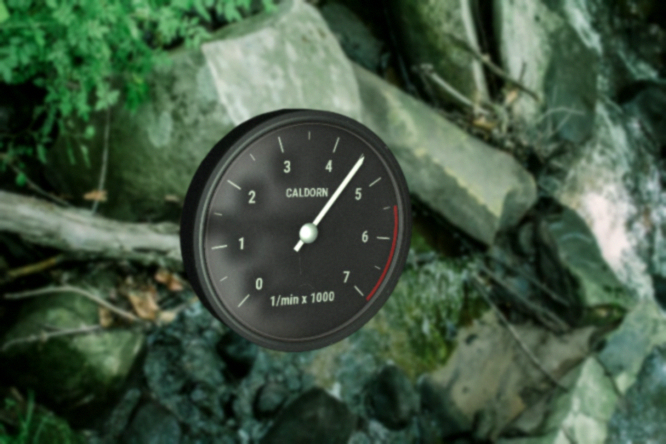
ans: 4500,rpm
